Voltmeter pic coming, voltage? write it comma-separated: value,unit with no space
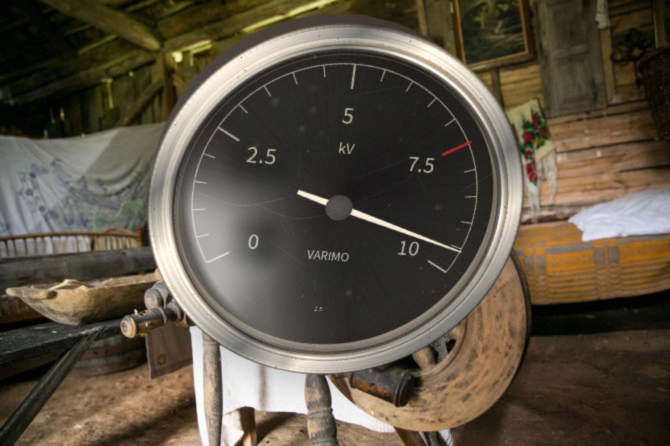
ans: 9.5,kV
